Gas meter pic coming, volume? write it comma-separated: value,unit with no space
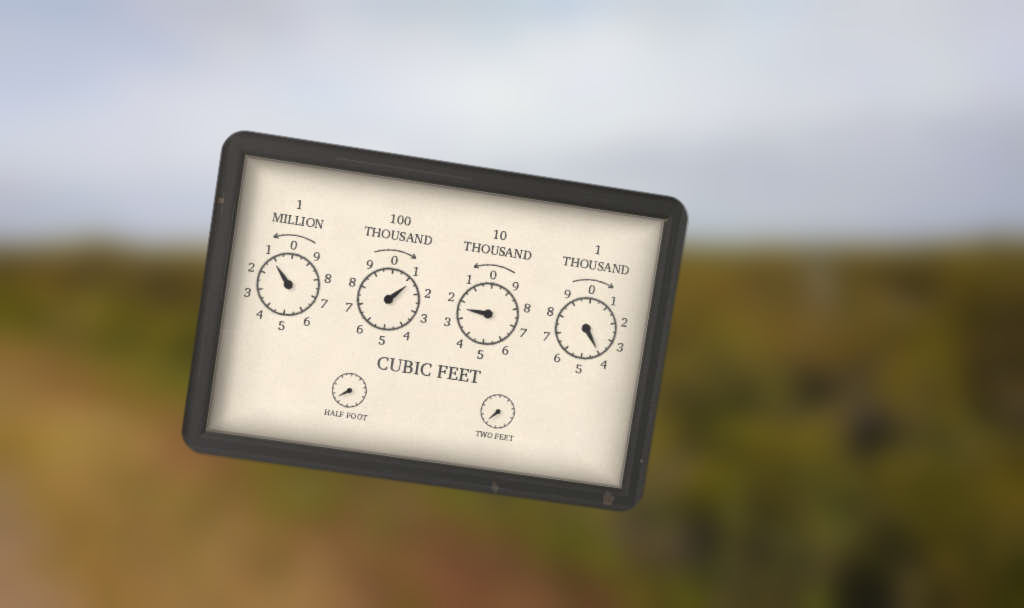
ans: 112400,ft³
